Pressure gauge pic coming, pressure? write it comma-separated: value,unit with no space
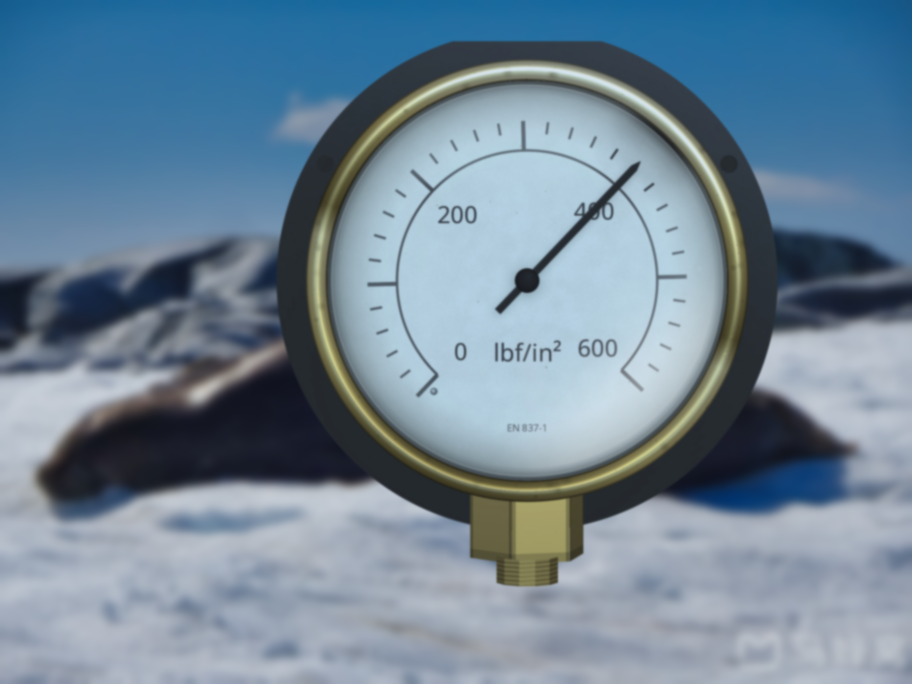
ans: 400,psi
